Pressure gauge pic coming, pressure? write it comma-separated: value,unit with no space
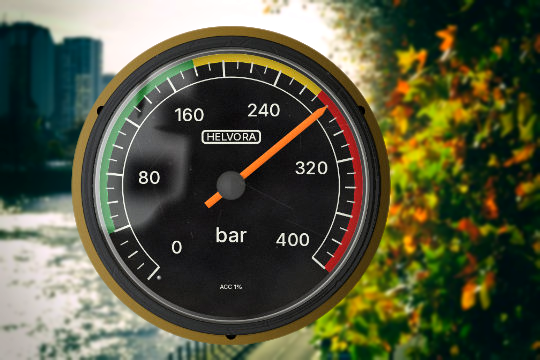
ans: 280,bar
